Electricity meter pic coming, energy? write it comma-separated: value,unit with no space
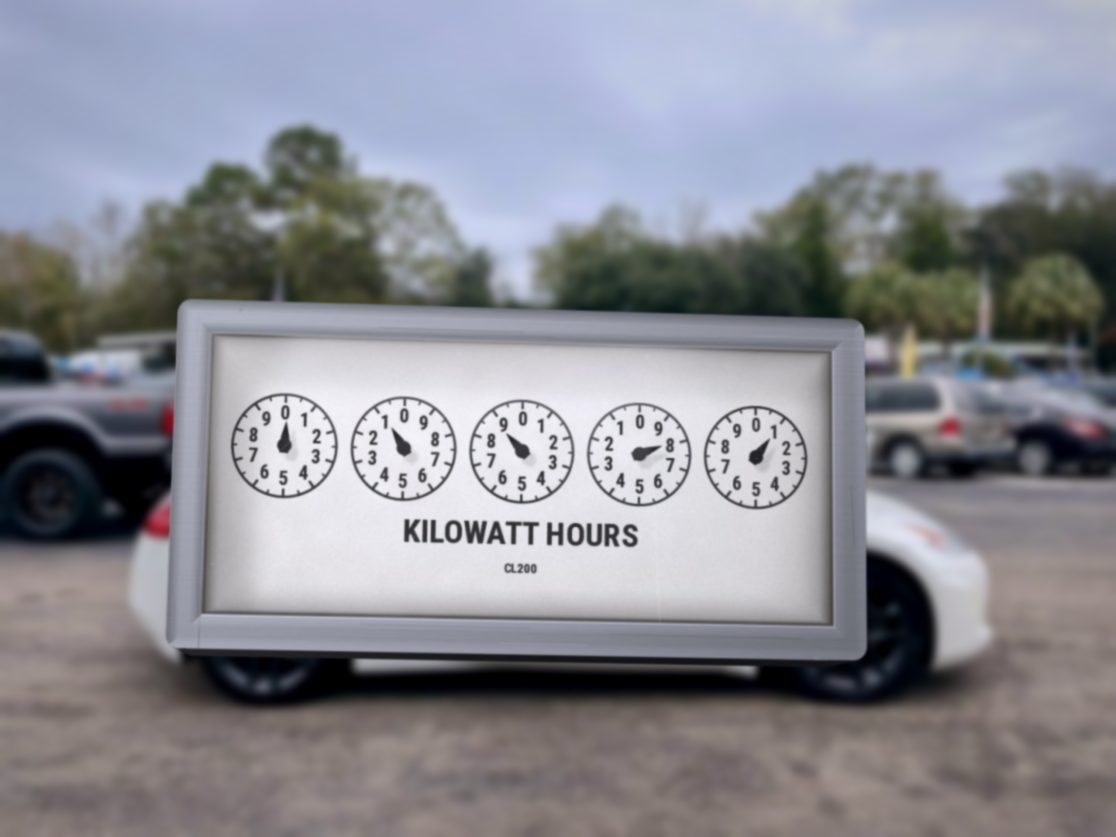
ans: 881,kWh
